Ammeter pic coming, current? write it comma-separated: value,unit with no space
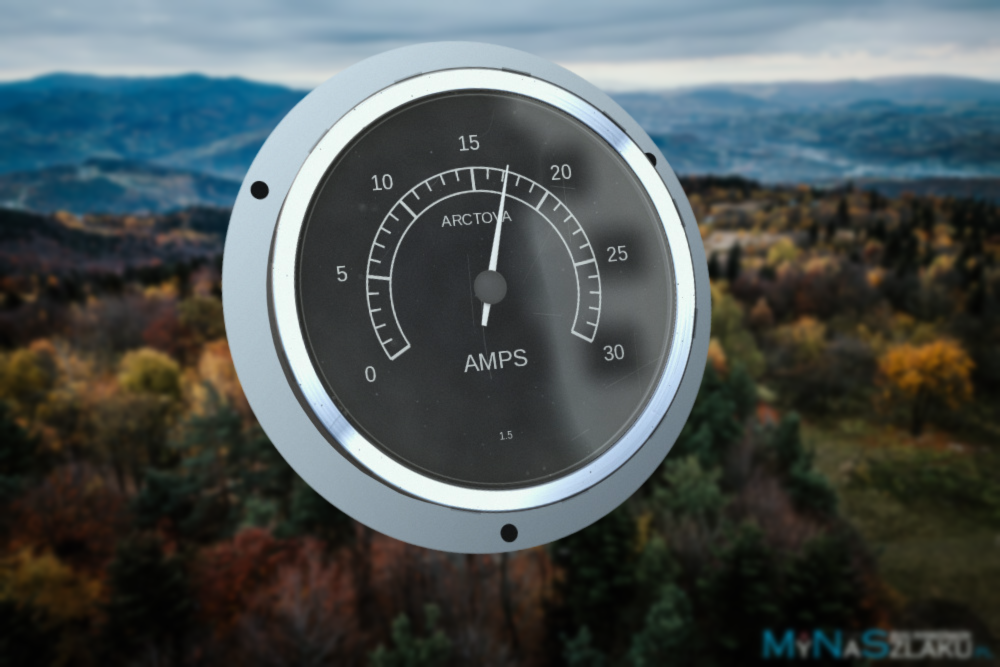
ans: 17,A
